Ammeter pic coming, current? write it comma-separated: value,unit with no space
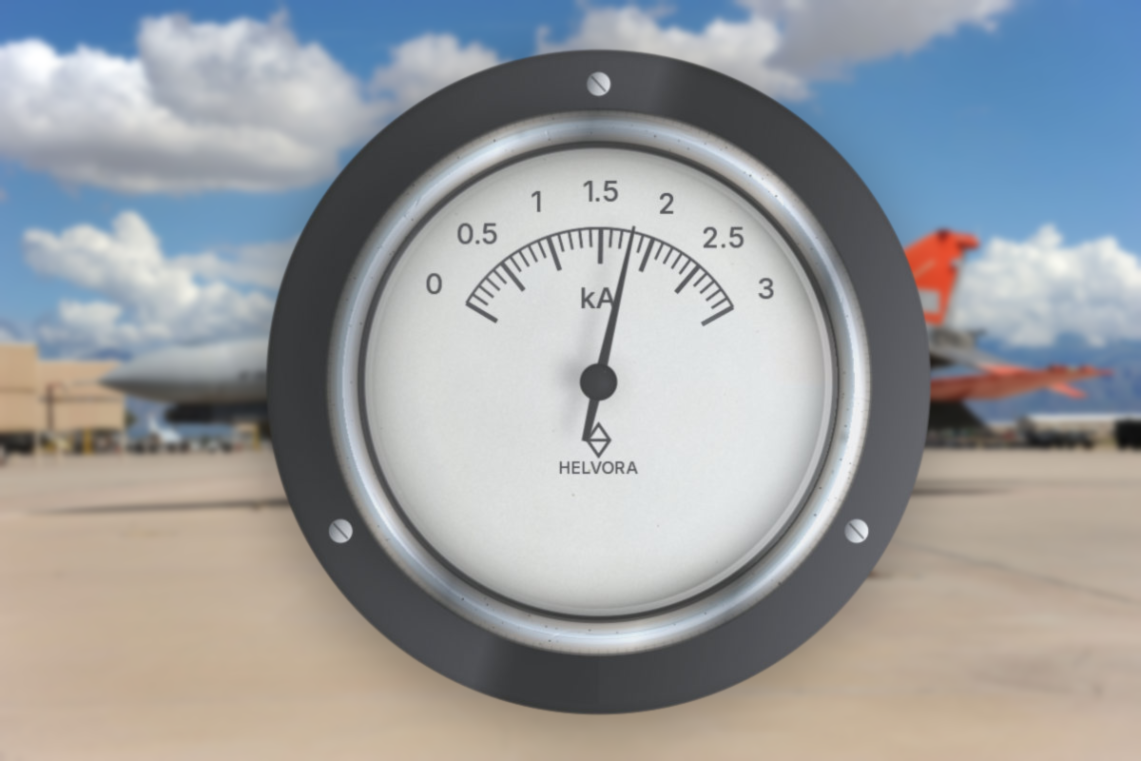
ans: 1.8,kA
